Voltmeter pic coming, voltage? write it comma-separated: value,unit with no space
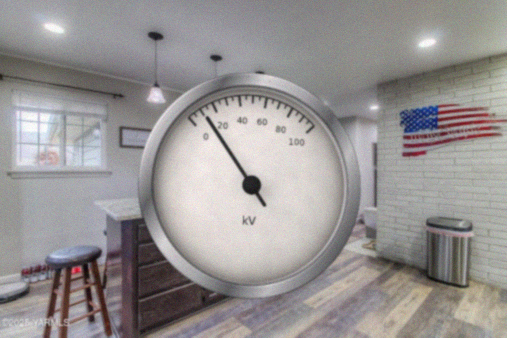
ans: 10,kV
